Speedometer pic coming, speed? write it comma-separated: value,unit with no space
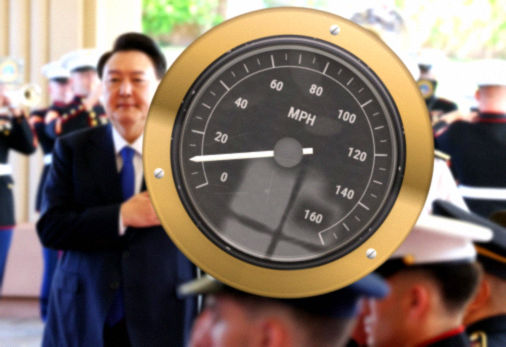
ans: 10,mph
